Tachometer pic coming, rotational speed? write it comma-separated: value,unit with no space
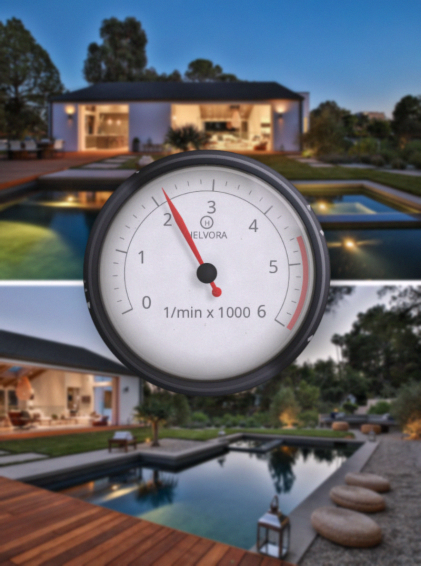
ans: 2200,rpm
